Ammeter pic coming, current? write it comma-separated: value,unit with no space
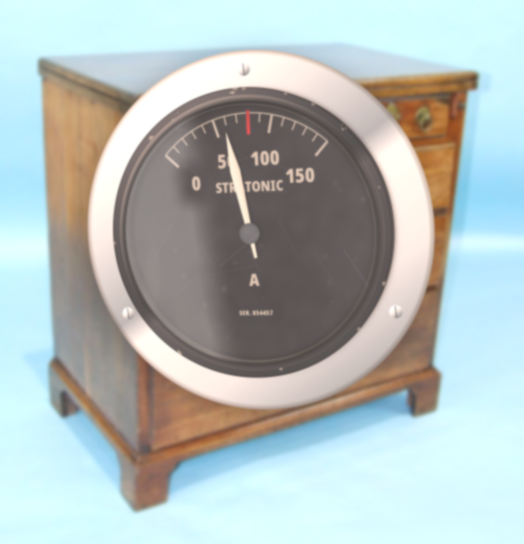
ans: 60,A
